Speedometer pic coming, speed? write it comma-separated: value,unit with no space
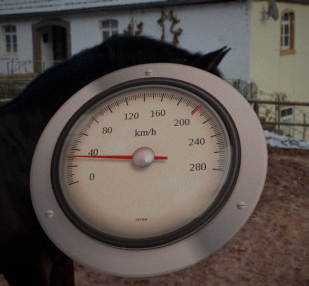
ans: 30,km/h
